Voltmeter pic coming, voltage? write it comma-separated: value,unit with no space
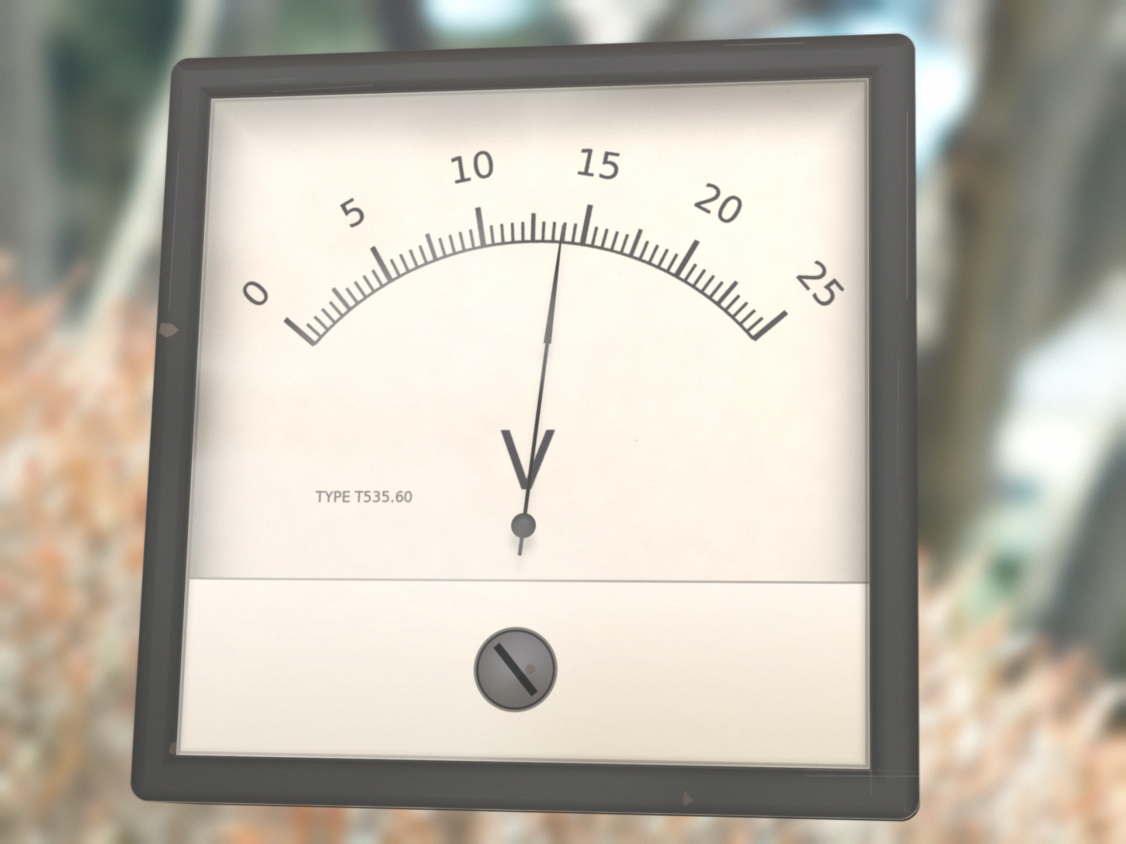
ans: 14,V
